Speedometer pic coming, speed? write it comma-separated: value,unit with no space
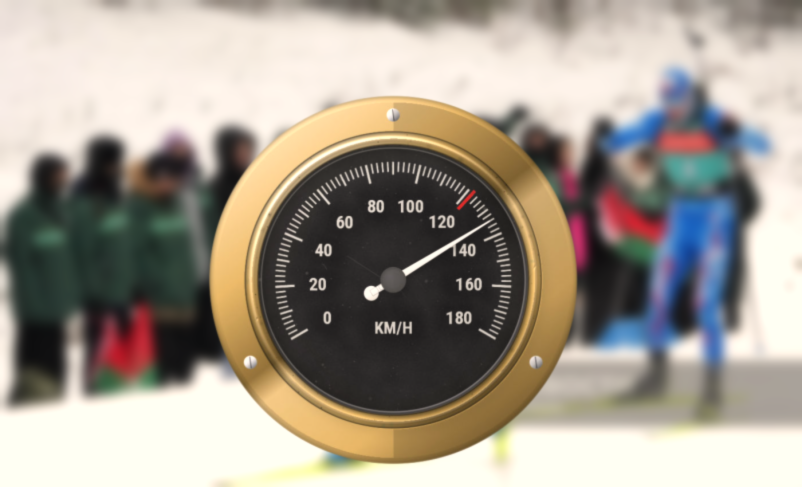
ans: 134,km/h
